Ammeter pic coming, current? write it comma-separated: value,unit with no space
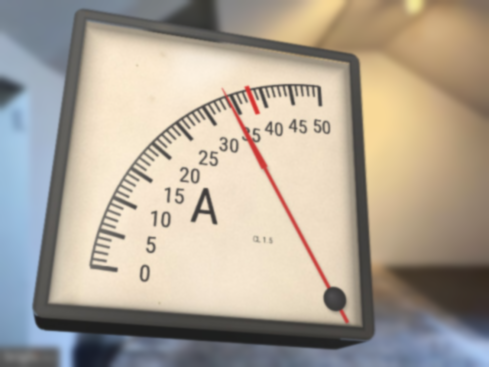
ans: 34,A
